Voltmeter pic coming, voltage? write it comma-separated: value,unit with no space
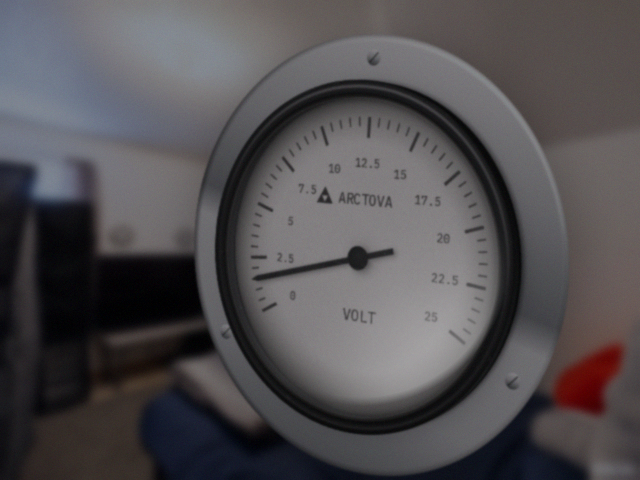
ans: 1.5,V
